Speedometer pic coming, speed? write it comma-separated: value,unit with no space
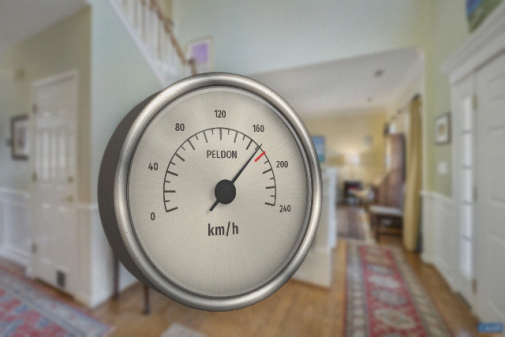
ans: 170,km/h
